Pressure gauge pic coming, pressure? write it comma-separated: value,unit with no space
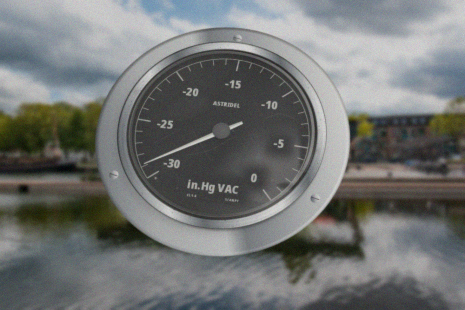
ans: -29,inHg
